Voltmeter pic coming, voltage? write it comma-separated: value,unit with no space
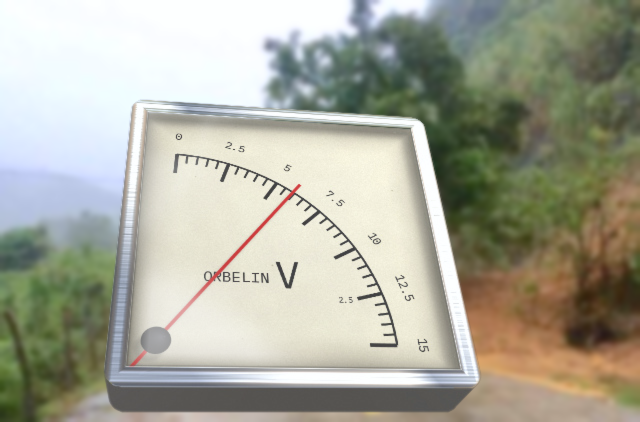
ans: 6,V
